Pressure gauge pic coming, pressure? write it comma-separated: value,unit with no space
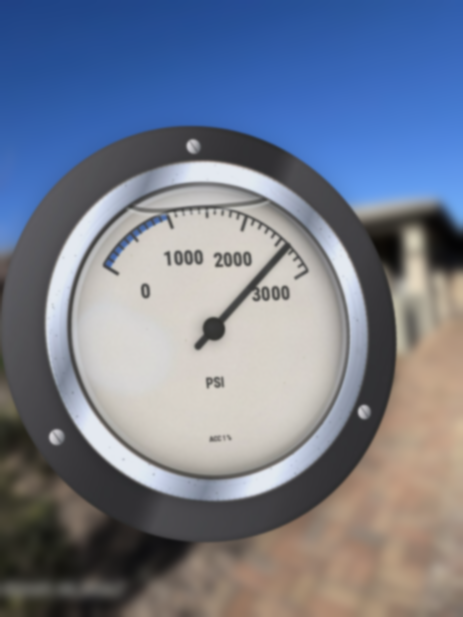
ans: 2600,psi
